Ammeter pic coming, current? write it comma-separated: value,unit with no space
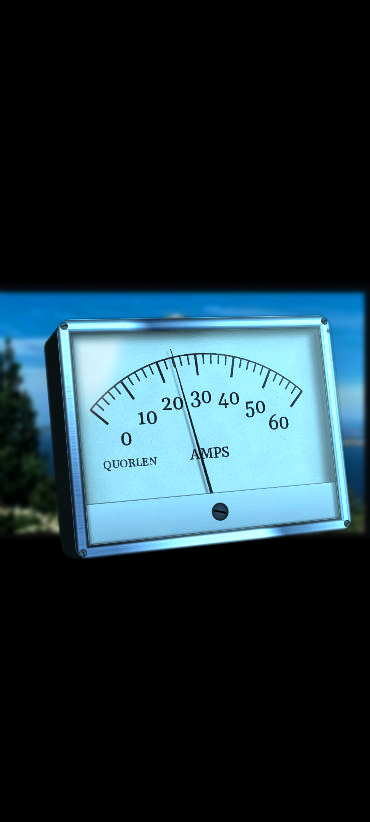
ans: 24,A
